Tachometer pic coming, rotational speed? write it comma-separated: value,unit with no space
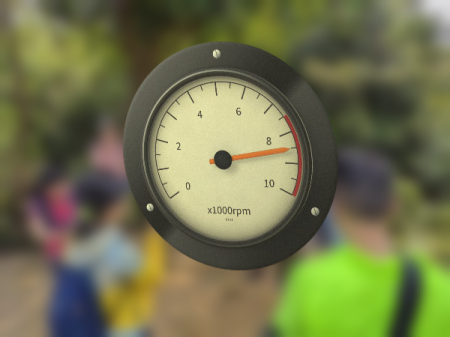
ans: 8500,rpm
